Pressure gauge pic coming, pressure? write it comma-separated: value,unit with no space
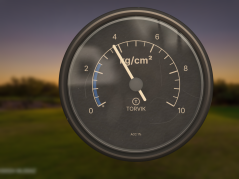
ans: 3.75,kg/cm²
